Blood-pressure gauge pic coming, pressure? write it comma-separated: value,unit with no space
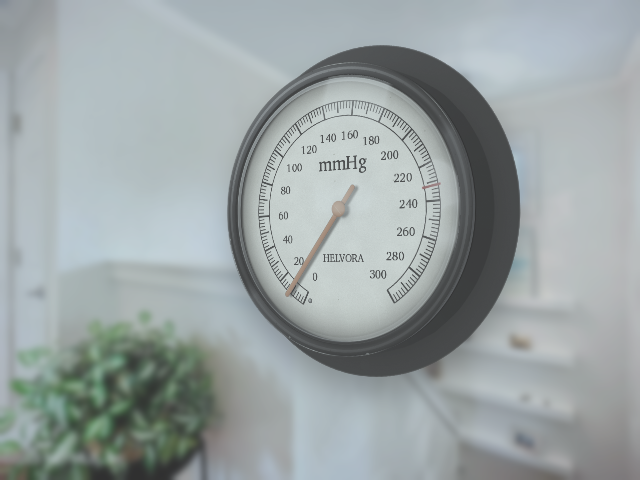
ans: 10,mmHg
